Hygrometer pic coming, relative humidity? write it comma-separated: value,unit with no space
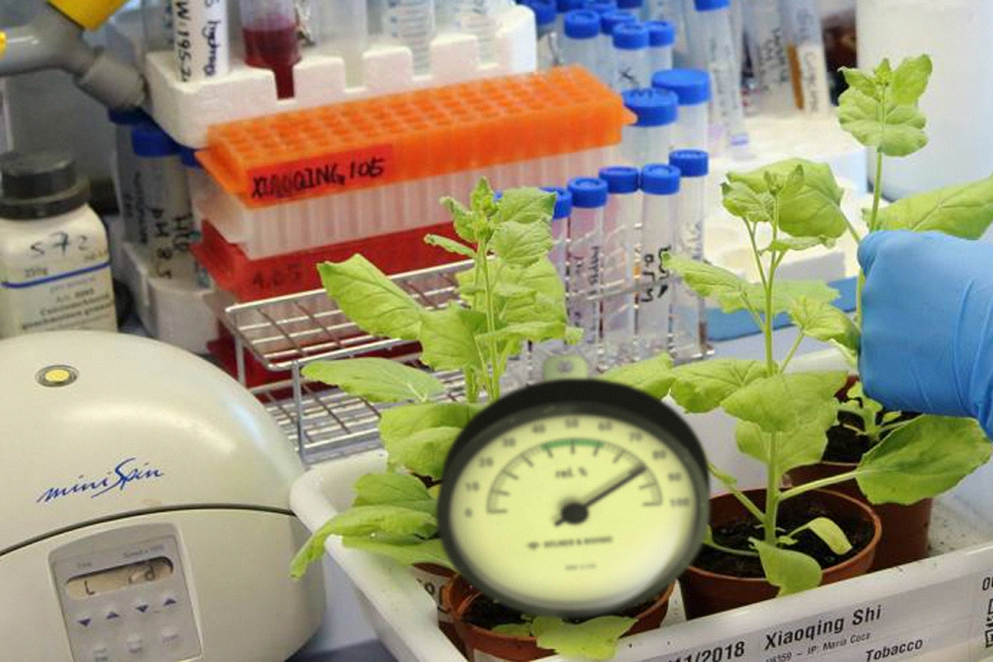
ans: 80,%
